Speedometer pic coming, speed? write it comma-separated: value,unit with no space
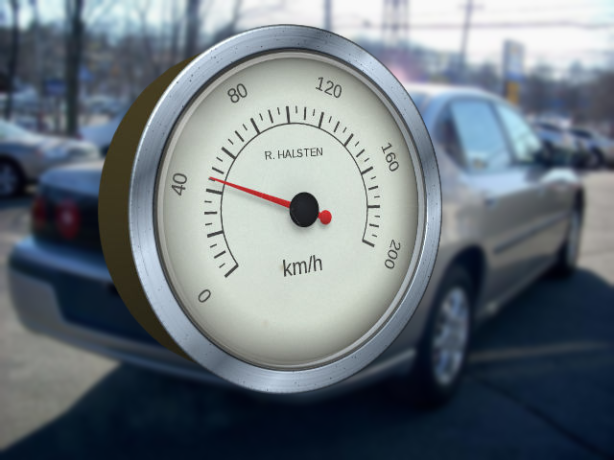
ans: 45,km/h
